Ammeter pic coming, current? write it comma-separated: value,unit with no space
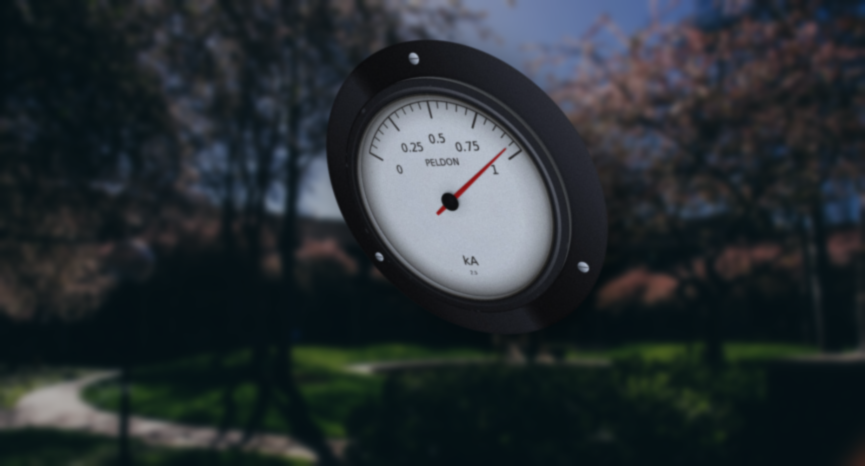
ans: 0.95,kA
